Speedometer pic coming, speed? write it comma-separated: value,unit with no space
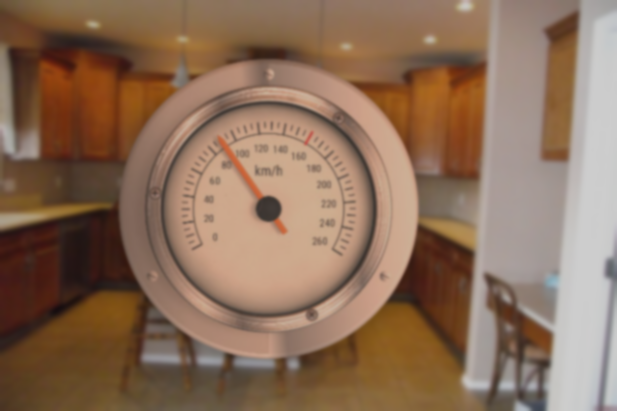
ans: 90,km/h
